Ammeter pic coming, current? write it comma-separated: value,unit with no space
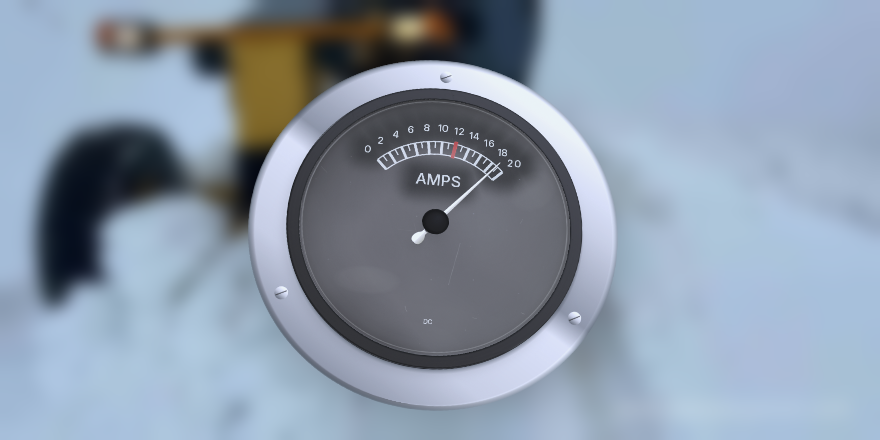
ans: 19,A
